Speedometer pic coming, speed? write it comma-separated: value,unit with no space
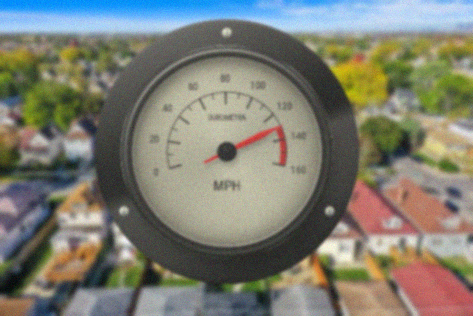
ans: 130,mph
